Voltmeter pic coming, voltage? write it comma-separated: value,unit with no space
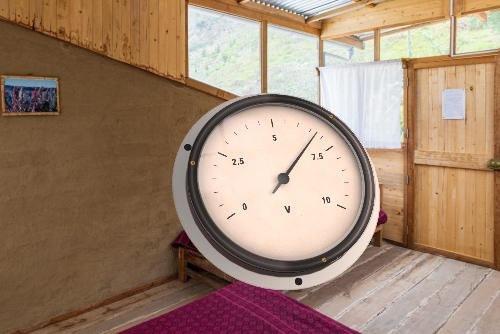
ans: 6.75,V
